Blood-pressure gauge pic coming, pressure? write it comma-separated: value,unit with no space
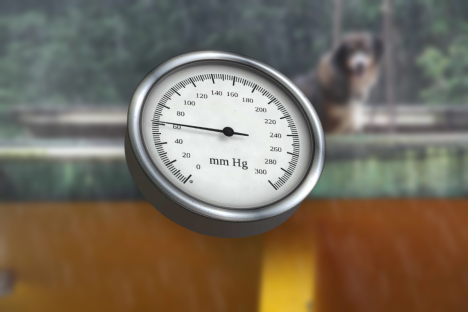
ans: 60,mmHg
